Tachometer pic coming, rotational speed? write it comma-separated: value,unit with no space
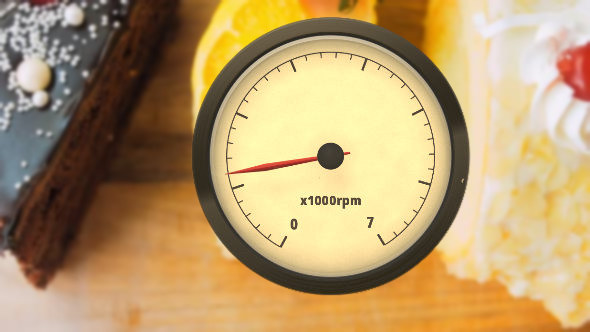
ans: 1200,rpm
